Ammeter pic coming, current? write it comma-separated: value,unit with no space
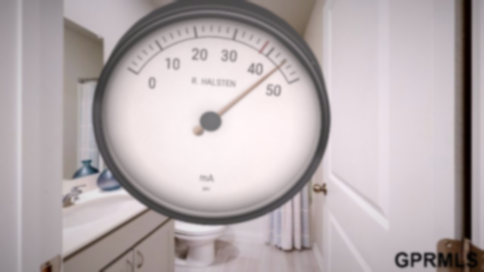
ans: 44,mA
